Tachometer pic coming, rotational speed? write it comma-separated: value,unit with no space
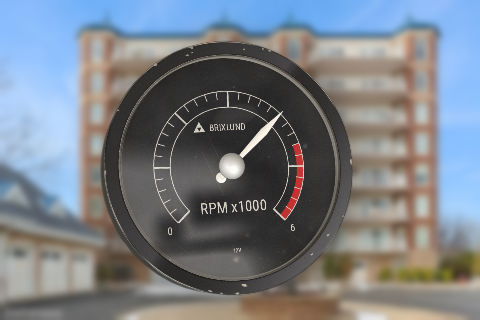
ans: 4000,rpm
